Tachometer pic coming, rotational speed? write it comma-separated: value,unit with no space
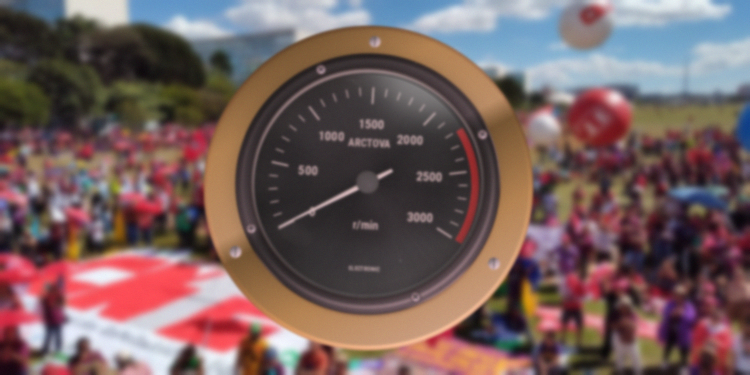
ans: 0,rpm
